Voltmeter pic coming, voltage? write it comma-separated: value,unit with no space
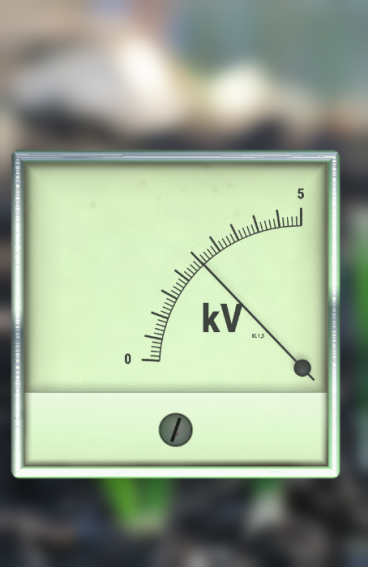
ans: 2.5,kV
